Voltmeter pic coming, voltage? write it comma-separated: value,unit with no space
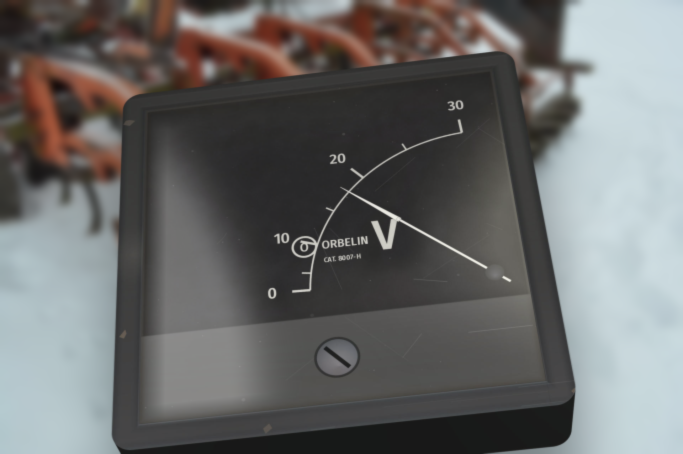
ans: 17.5,V
